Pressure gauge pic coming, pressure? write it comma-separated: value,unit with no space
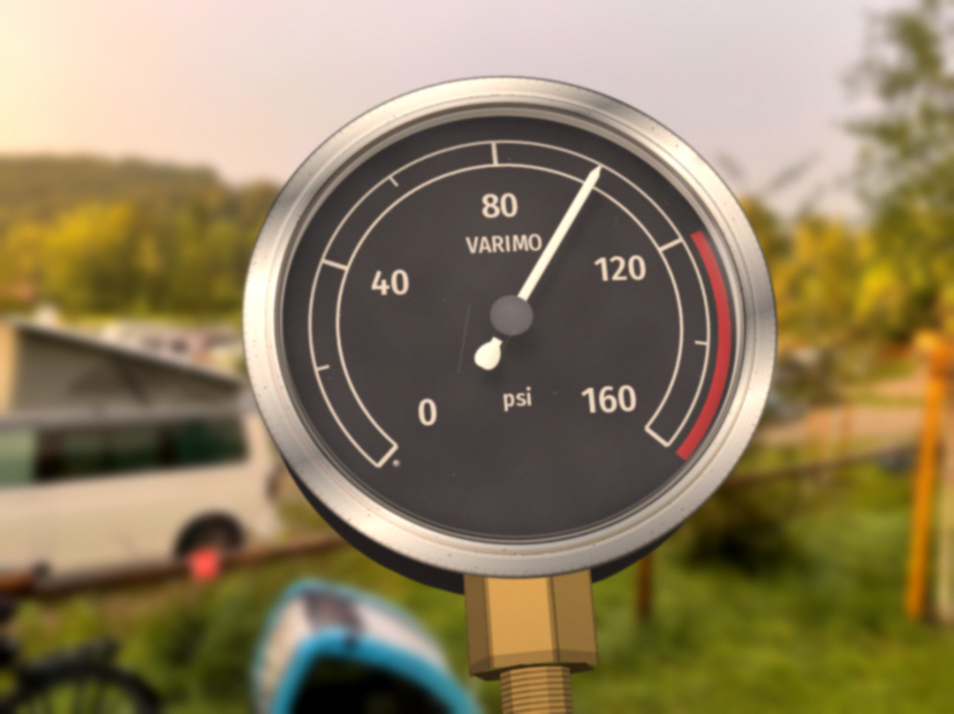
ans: 100,psi
